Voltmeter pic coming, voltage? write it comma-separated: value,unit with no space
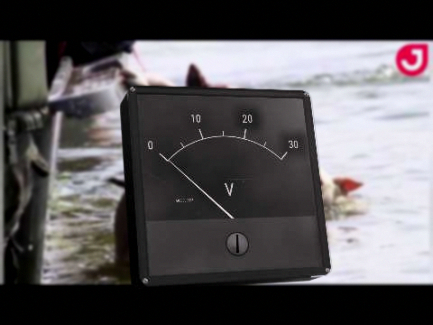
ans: 0,V
